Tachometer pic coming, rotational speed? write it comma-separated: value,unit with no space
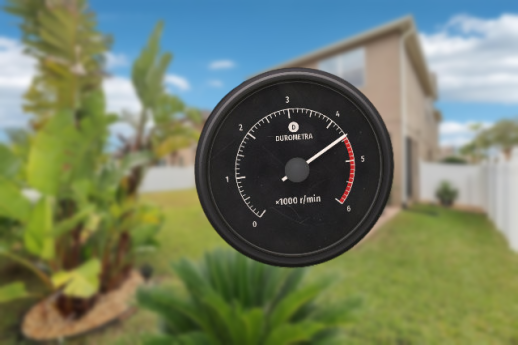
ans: 4400,rpm
